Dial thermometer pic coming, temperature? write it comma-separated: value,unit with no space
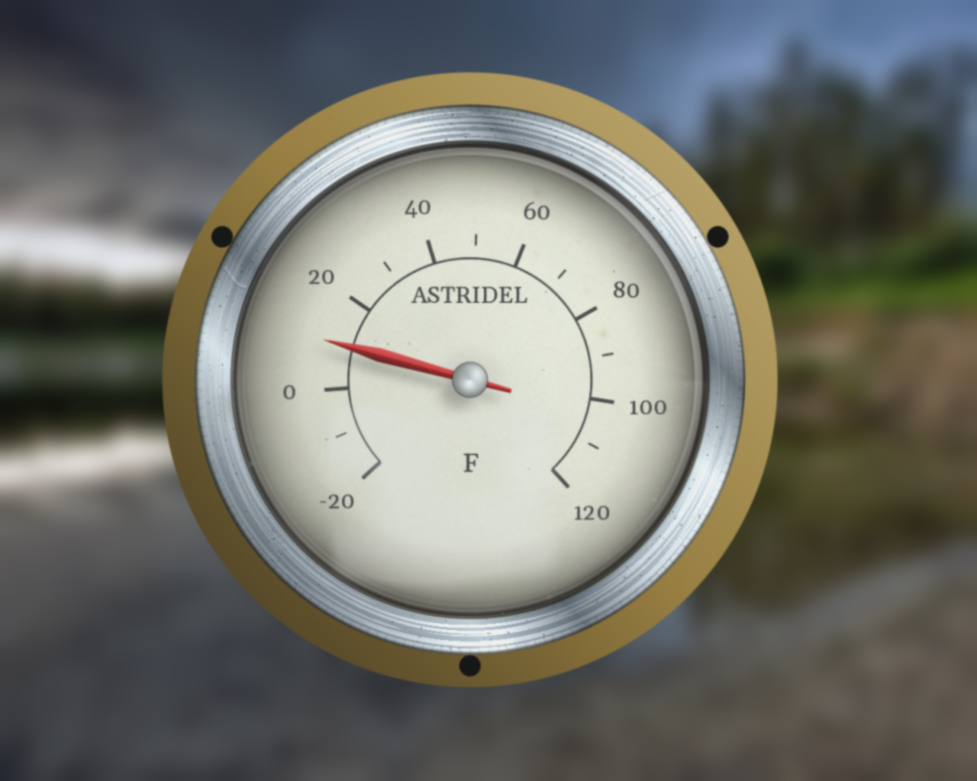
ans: 10,°F
